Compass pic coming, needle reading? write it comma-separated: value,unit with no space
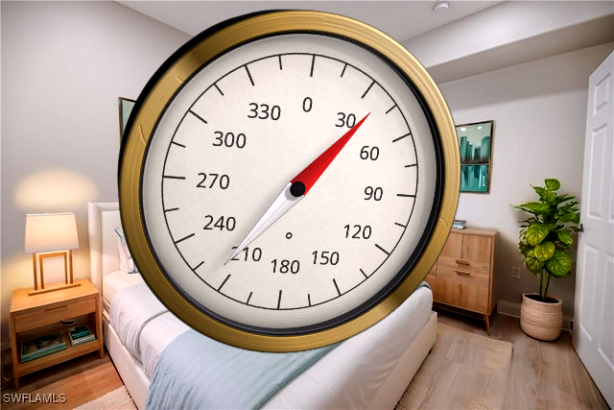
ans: 37.5,°
